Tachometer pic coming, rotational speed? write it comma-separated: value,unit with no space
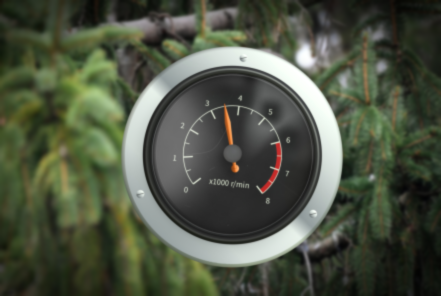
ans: 3500,rpm
